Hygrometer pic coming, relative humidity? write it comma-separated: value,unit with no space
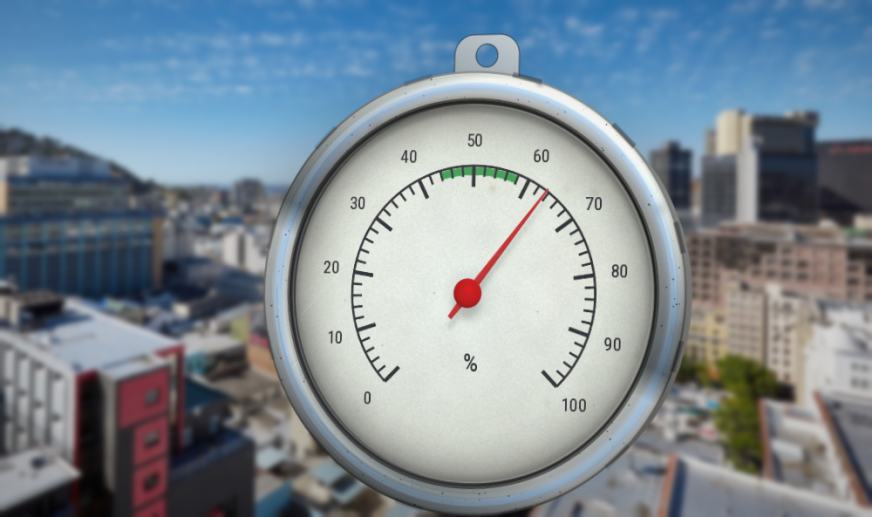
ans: 64,%
